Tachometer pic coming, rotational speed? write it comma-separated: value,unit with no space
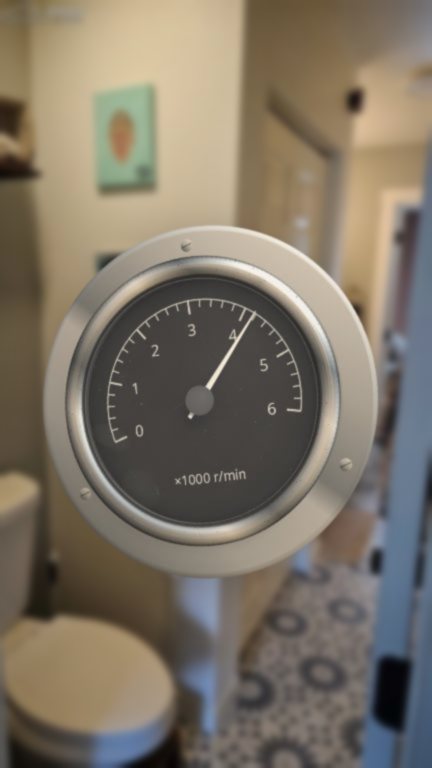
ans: 4200,rpm
